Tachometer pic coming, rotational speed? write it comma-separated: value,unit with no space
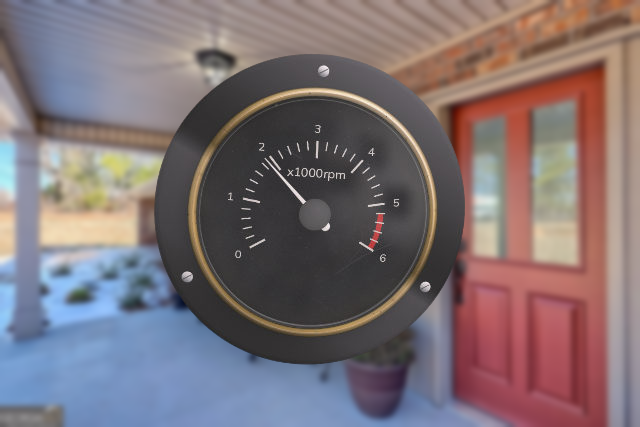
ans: 1900,rpm
